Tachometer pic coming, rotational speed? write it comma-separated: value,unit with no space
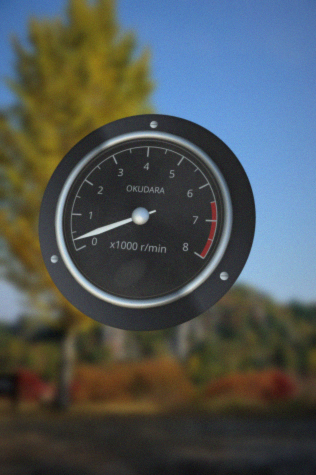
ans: 250,rpm
